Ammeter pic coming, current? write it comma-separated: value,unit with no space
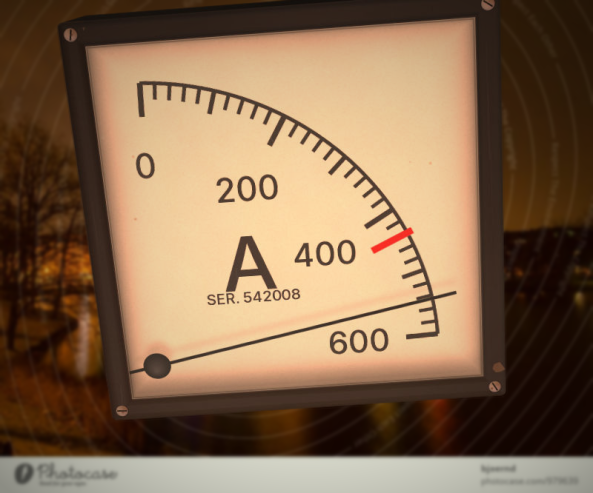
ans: 540,A
